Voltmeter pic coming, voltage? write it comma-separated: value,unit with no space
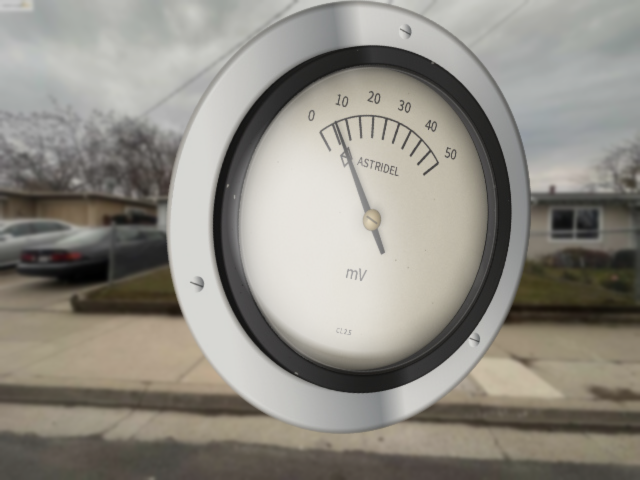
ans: 5,mV
